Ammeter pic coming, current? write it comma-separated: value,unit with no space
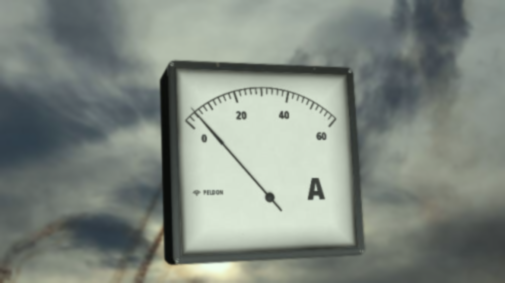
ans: 4,A
